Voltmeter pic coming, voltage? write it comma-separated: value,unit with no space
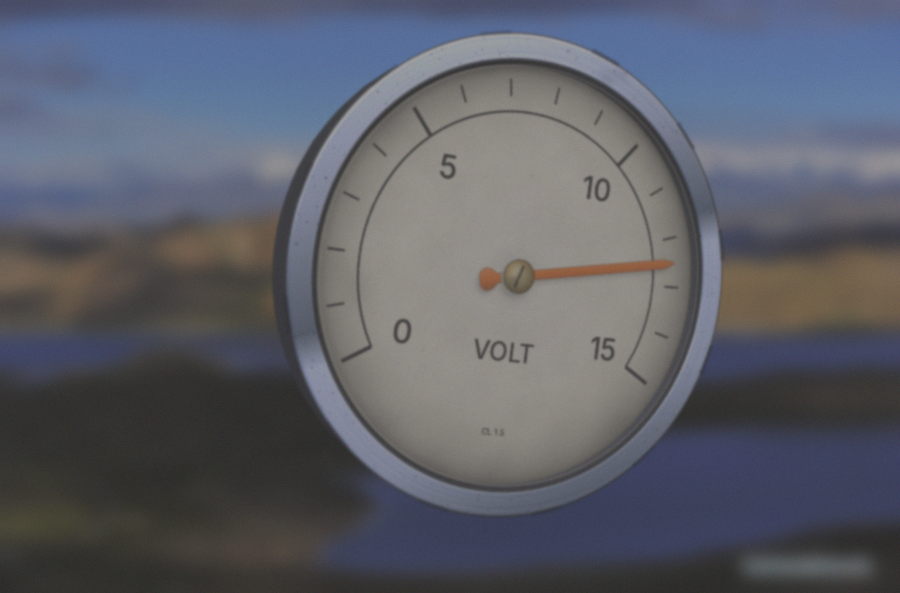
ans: 12.5,V
